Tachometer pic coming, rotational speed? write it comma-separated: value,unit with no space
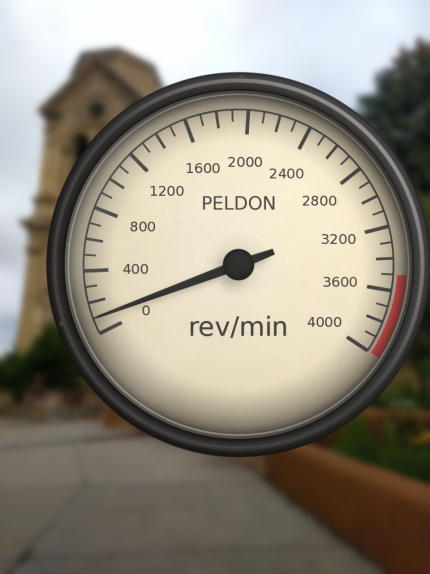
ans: 100,rpm
